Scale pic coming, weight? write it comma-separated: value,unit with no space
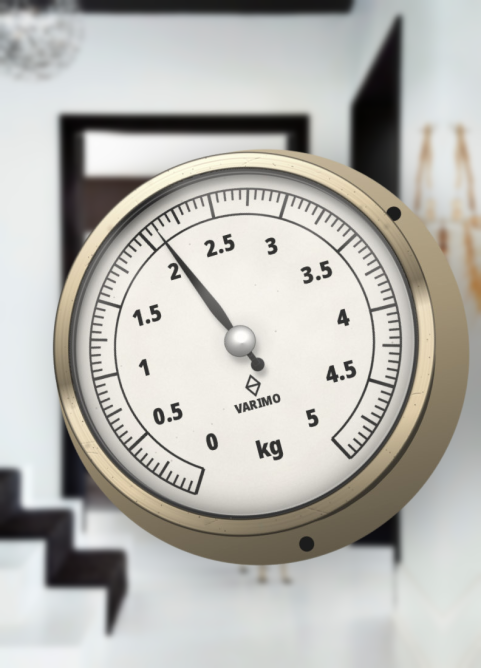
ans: 2.1,kg
